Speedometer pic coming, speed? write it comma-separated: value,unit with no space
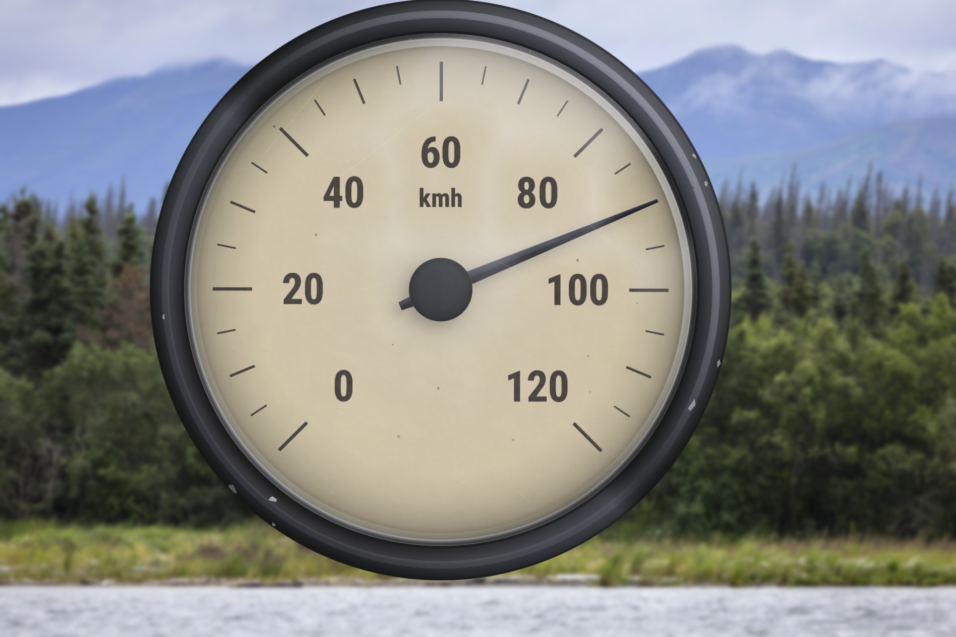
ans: 90,km/h
